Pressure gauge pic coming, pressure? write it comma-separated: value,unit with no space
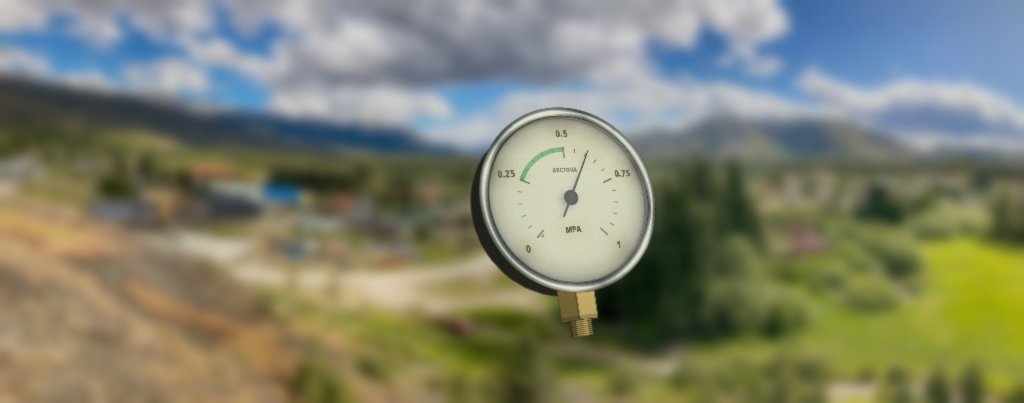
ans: 0.6,MPa
